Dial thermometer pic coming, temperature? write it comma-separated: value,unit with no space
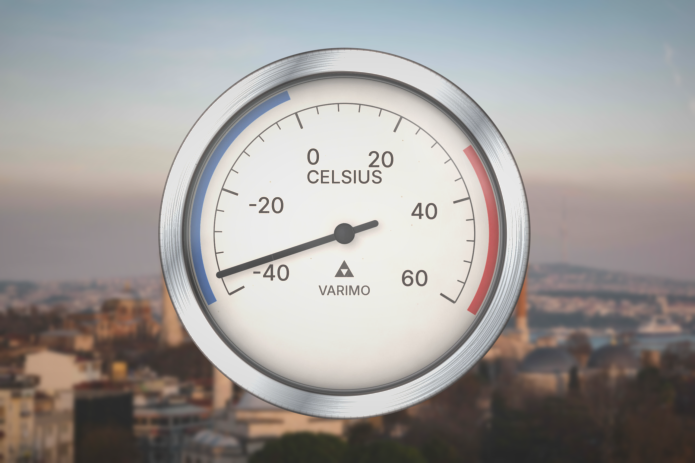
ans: -36,°C
